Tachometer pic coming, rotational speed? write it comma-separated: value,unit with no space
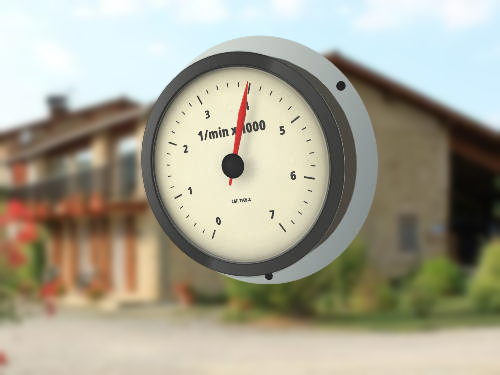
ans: 4000,rpm
